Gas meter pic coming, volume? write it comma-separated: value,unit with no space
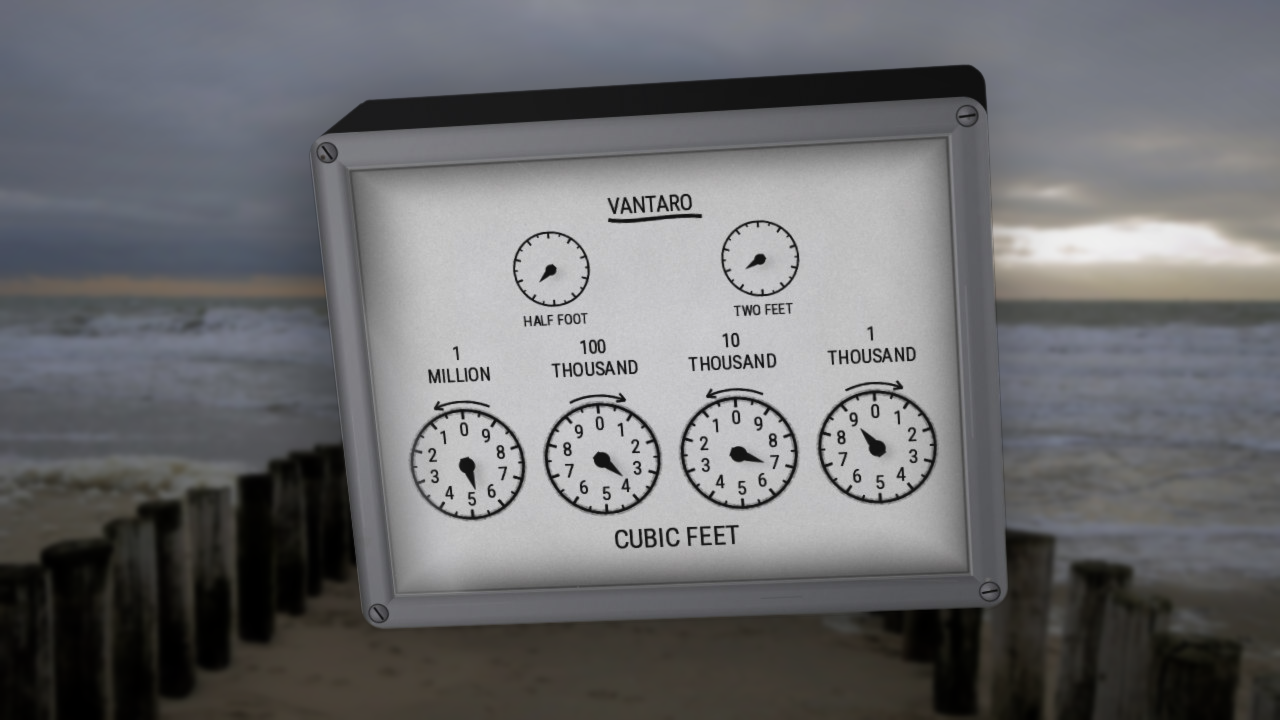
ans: 536900,ft³
